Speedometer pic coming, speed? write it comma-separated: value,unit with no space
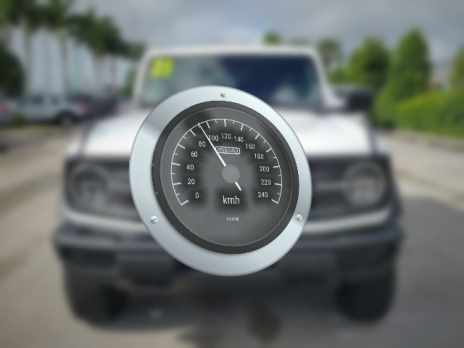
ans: 90,km/h
